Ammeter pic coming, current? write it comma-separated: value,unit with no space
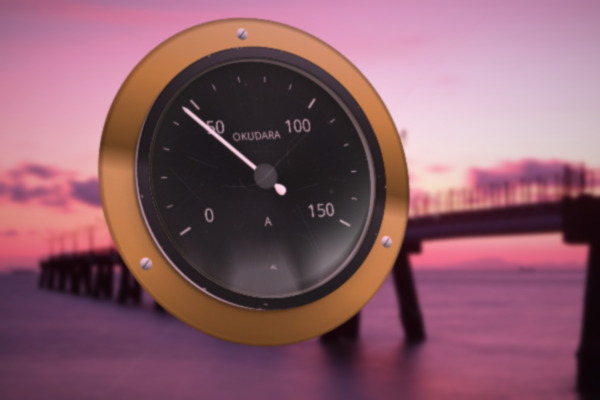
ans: 45,A
